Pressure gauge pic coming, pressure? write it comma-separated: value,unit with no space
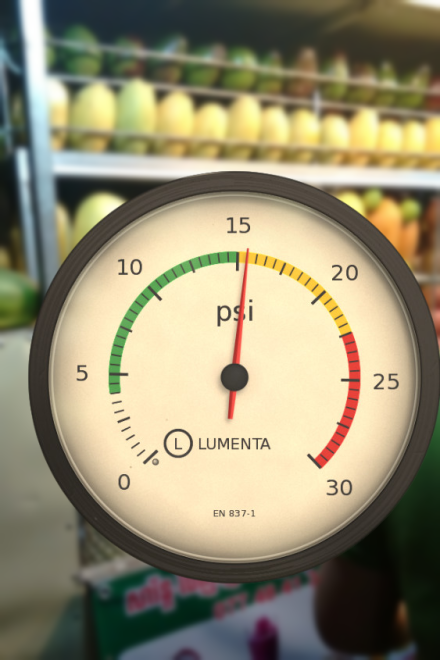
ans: 15.5,psi
